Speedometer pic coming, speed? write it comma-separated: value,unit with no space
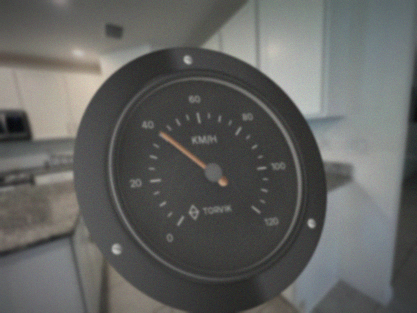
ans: 40,km/h
